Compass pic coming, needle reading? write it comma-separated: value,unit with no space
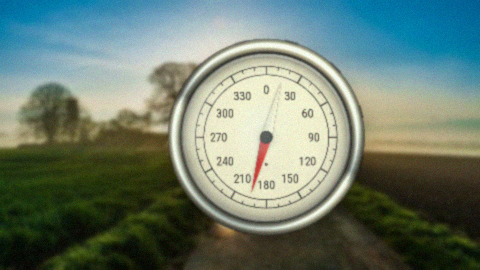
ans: 195,°
